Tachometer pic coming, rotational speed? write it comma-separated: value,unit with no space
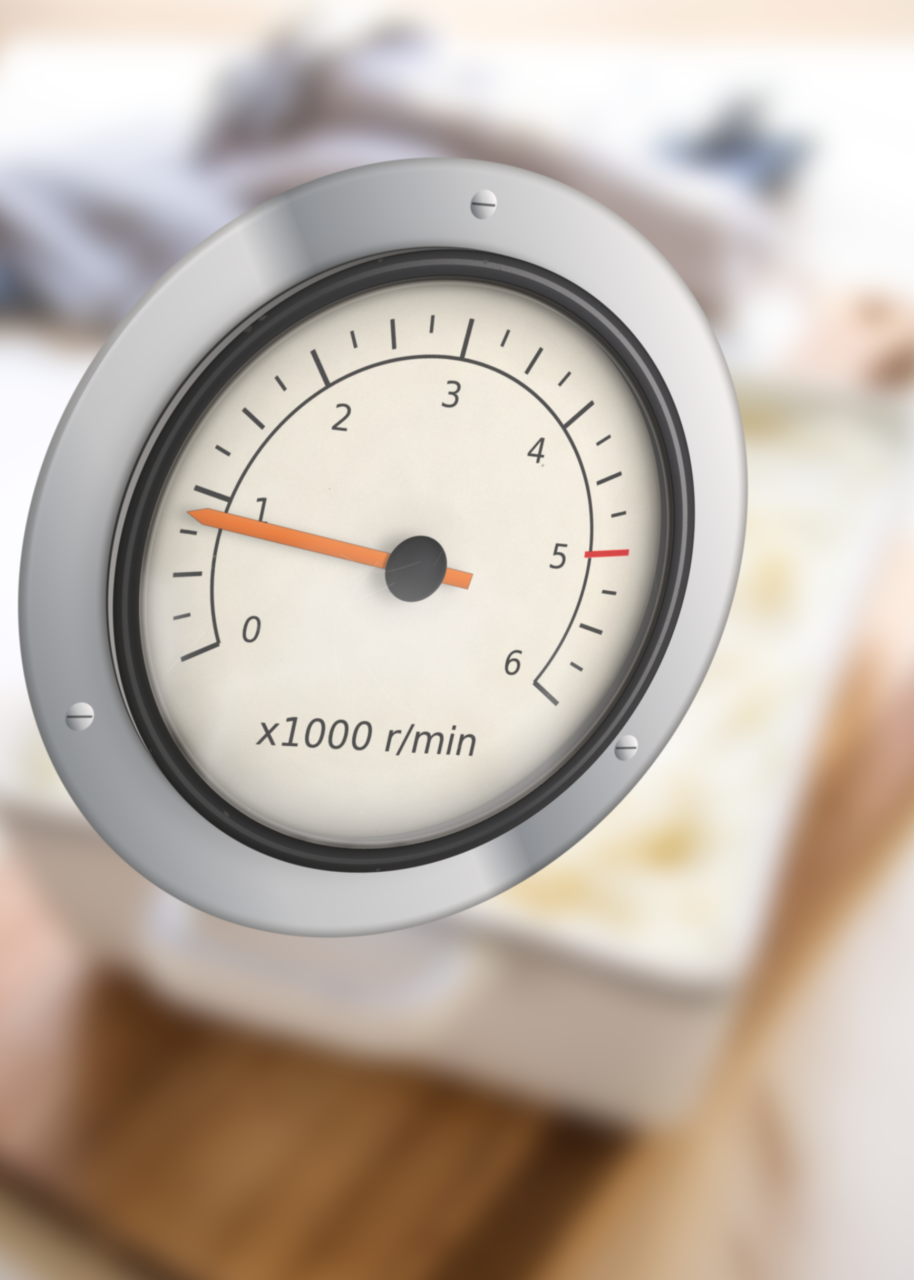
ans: 875,rpm
